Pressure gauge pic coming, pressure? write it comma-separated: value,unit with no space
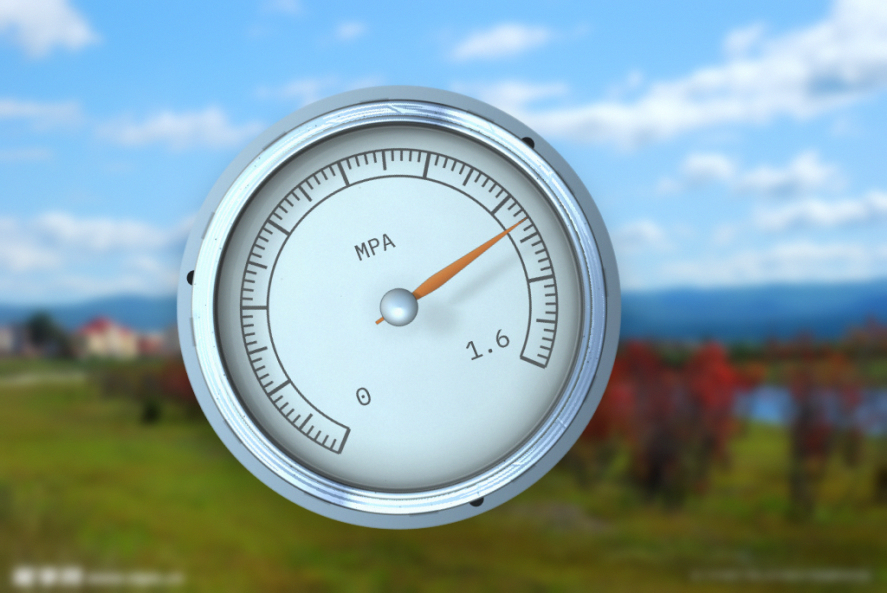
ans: 1.26,MPa
